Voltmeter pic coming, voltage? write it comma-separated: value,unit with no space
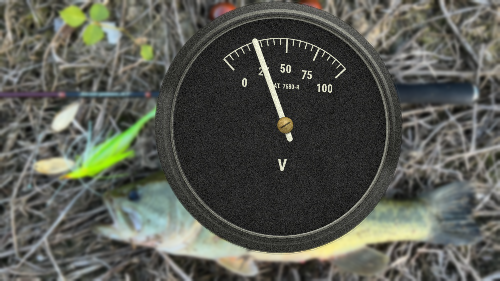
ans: 25,V
